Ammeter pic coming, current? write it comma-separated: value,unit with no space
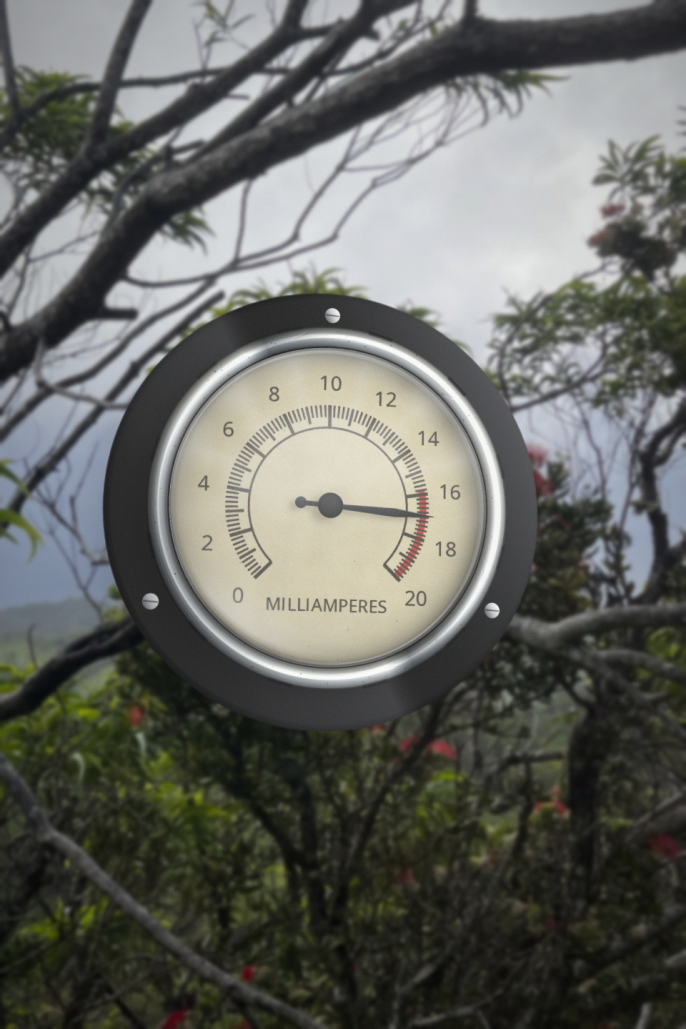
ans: 17,mA
